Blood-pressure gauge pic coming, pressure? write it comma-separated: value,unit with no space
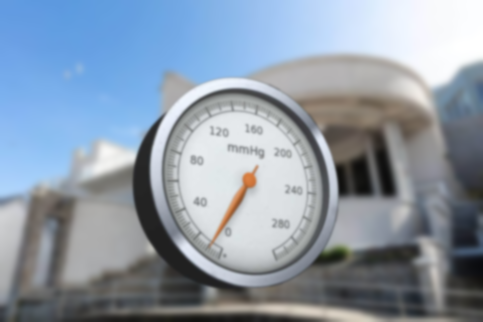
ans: 10,mmHg
